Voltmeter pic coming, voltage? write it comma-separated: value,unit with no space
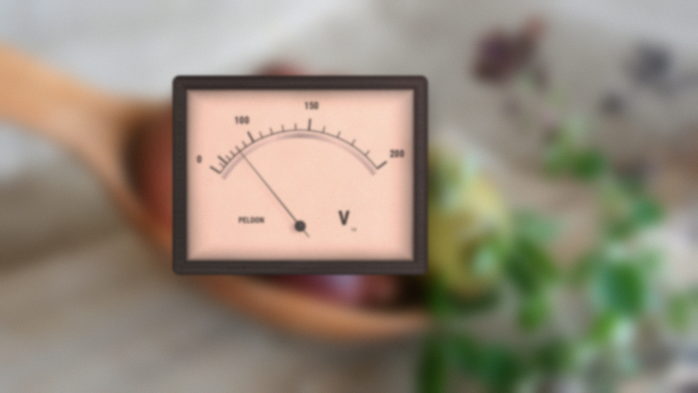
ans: 80,V
